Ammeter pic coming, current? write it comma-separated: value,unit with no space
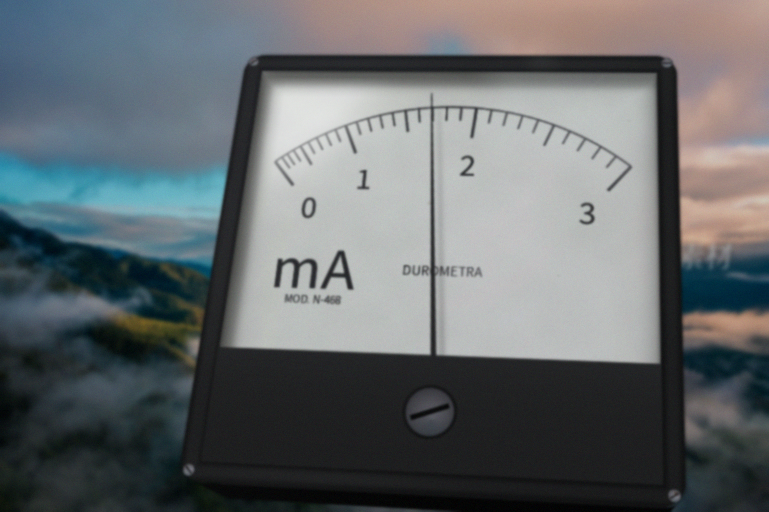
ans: 1.7,mA
